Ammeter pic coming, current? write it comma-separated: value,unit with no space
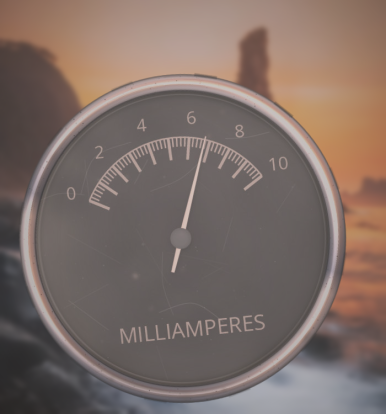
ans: 6.8,mA
